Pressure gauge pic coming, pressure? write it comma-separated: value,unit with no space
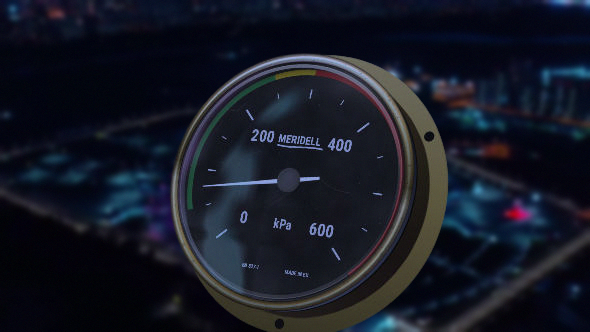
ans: 75,kPa
